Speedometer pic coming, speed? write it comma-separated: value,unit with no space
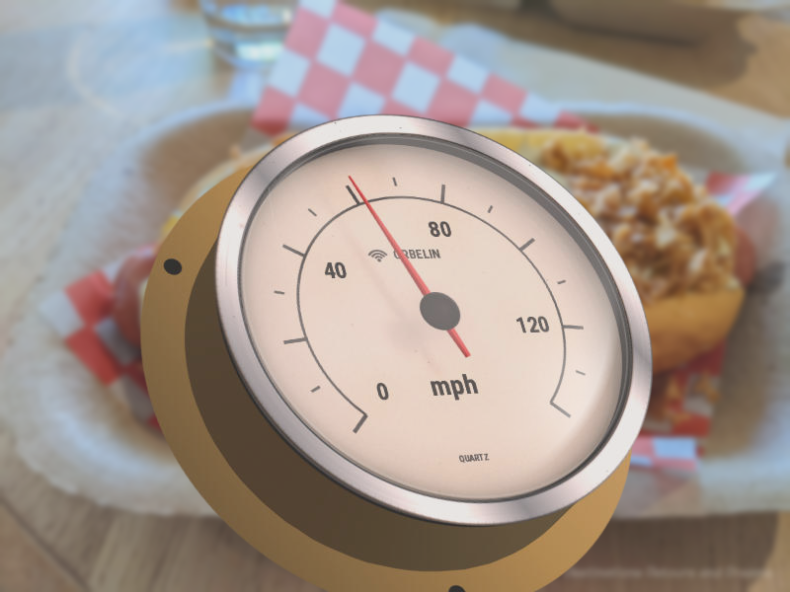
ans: 60,mph
